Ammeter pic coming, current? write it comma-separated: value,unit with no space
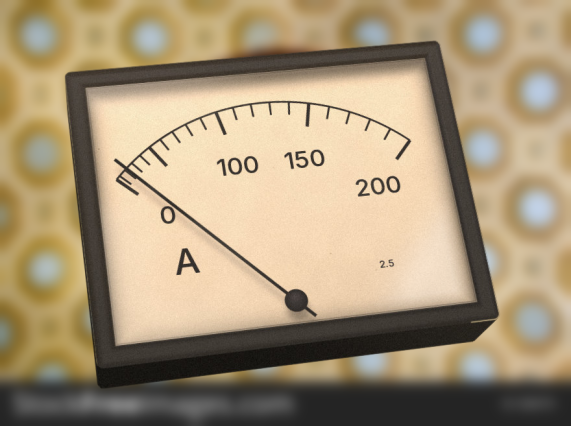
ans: 20,A
